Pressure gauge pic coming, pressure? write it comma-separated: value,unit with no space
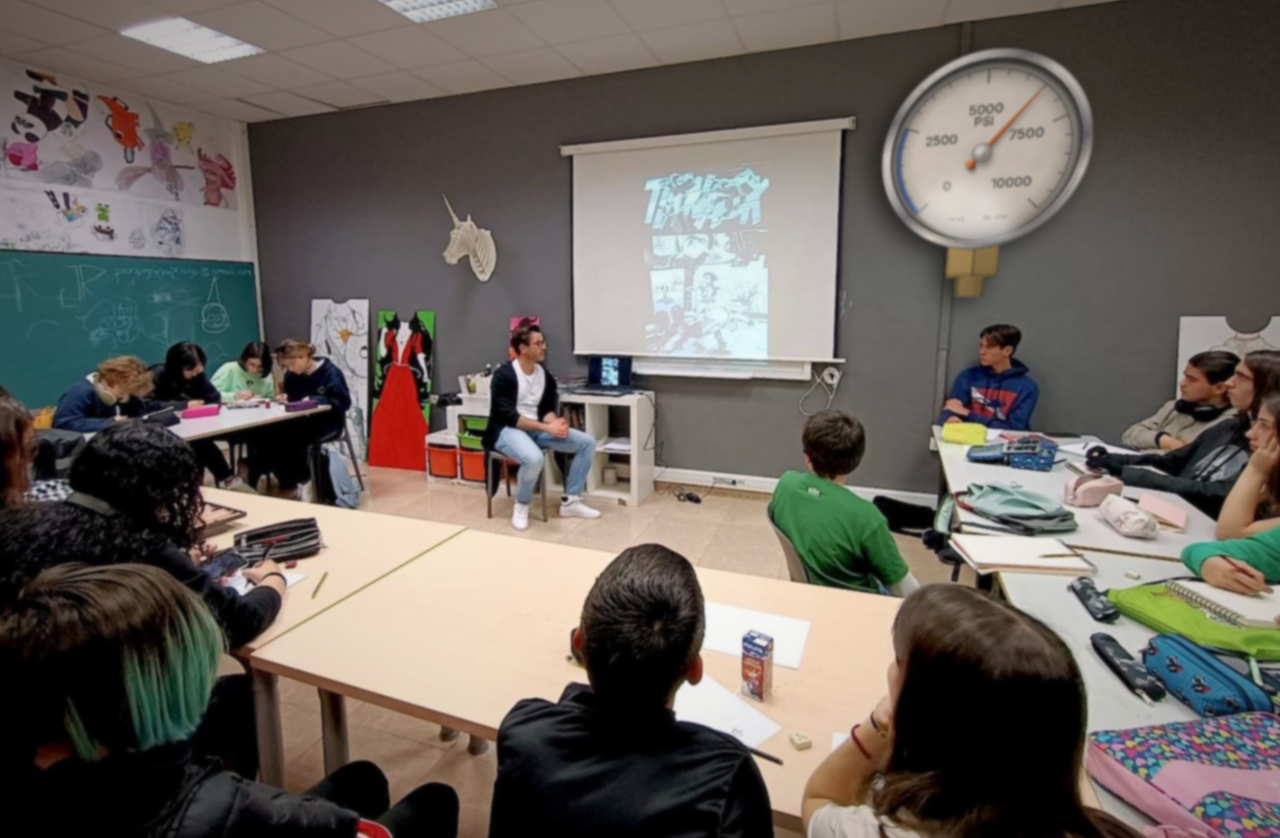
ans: 6500,psi
